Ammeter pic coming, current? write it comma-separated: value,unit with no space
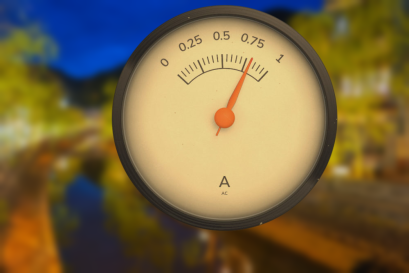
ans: 0.8,A
